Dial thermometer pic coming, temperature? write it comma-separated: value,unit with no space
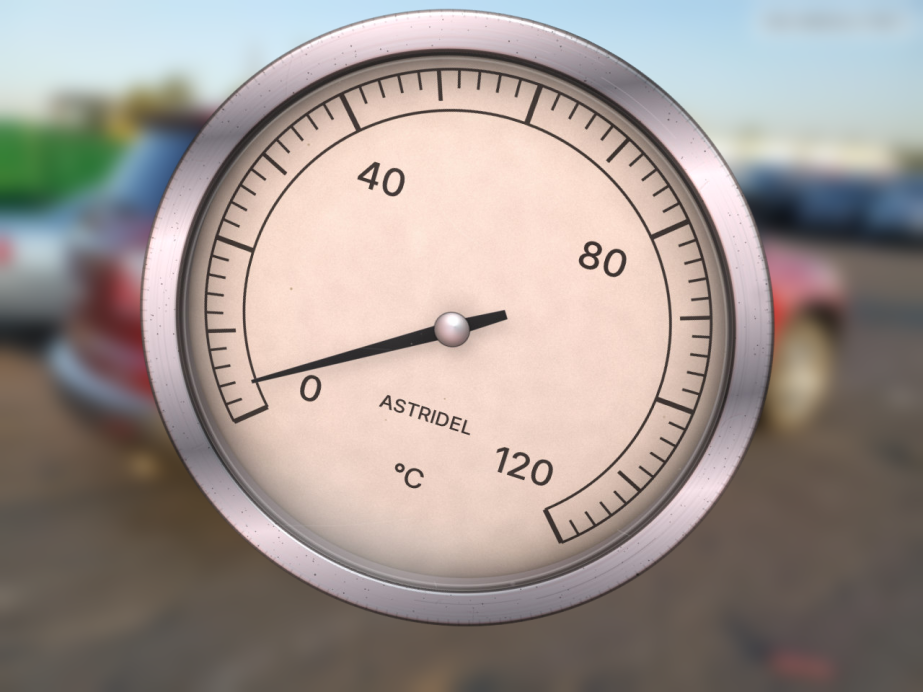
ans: 4,°C
